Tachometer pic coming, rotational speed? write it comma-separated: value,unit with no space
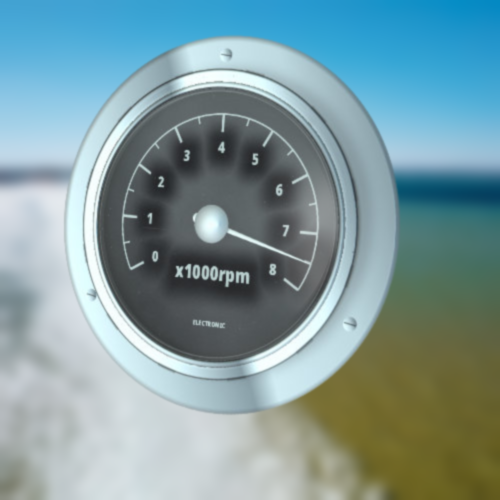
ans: 7500,rpm
